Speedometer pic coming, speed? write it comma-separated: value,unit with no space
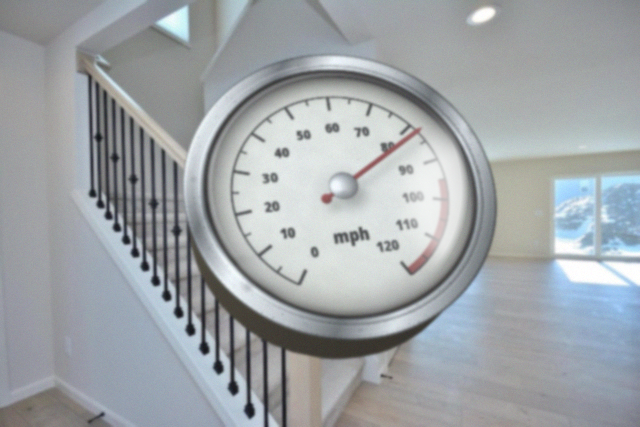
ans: 82.5,mph
